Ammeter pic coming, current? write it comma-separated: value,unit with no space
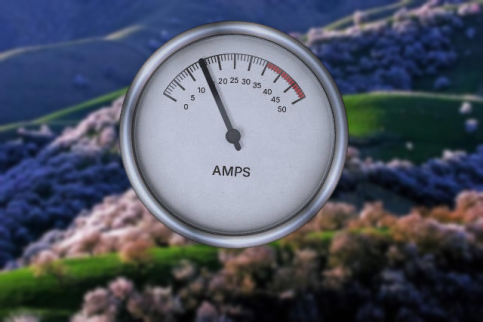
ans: 15,A
